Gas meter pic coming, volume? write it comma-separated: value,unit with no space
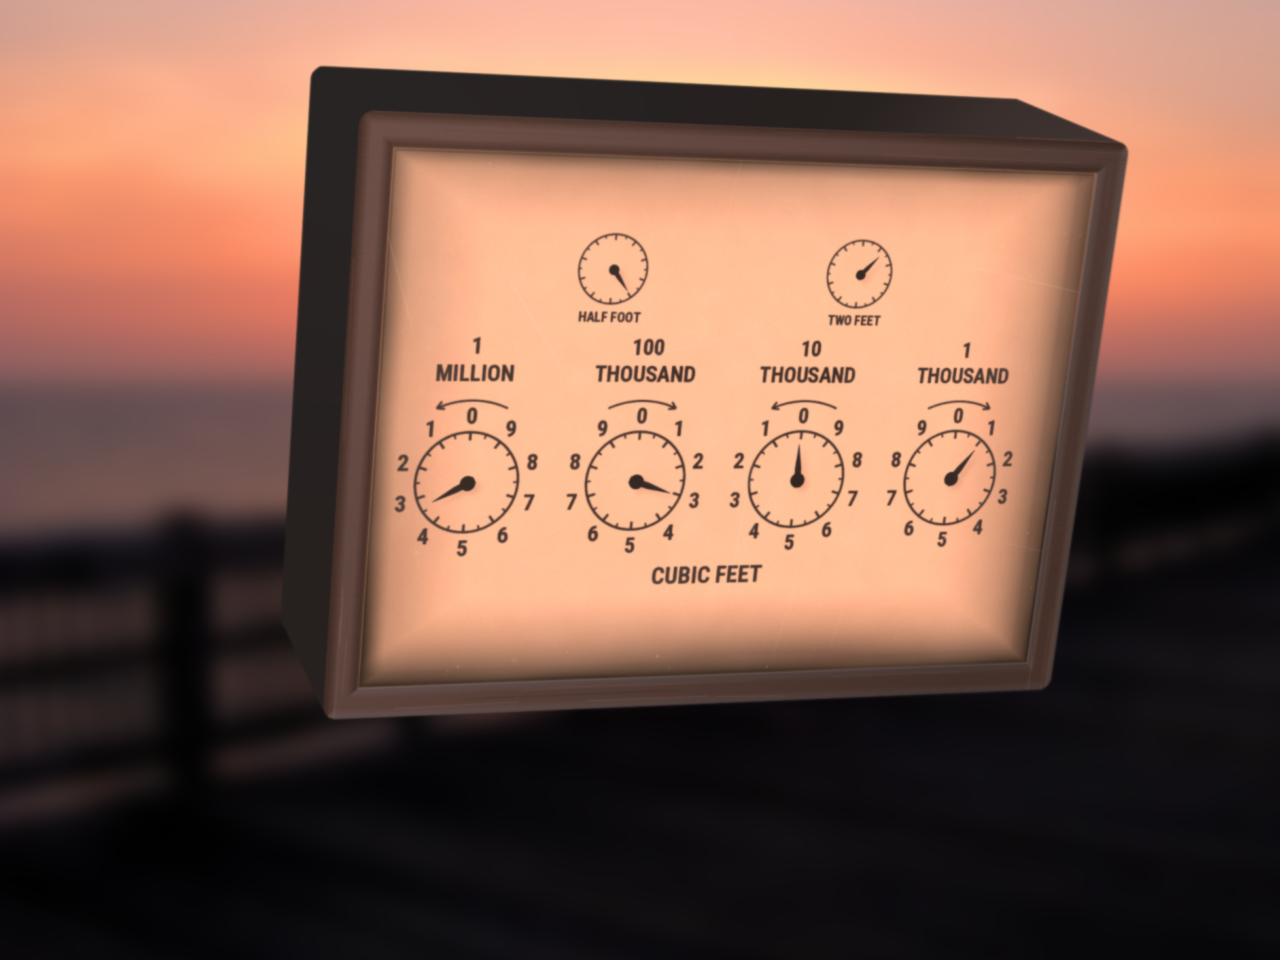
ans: 330100,ft³
